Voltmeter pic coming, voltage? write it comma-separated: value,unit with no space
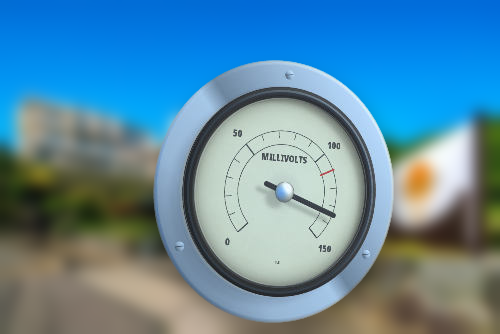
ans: 135,mV
